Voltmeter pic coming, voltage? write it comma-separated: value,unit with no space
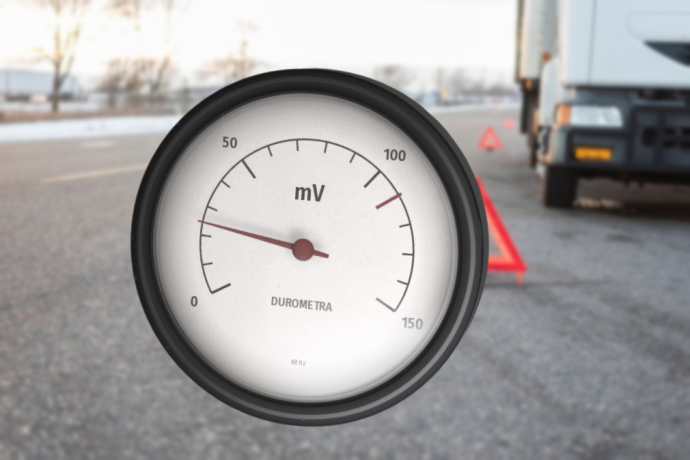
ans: 25,mV
